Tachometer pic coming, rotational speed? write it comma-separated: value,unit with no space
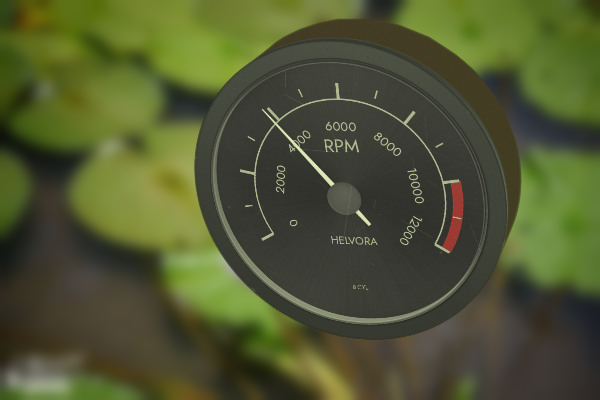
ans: 4000,rpm
